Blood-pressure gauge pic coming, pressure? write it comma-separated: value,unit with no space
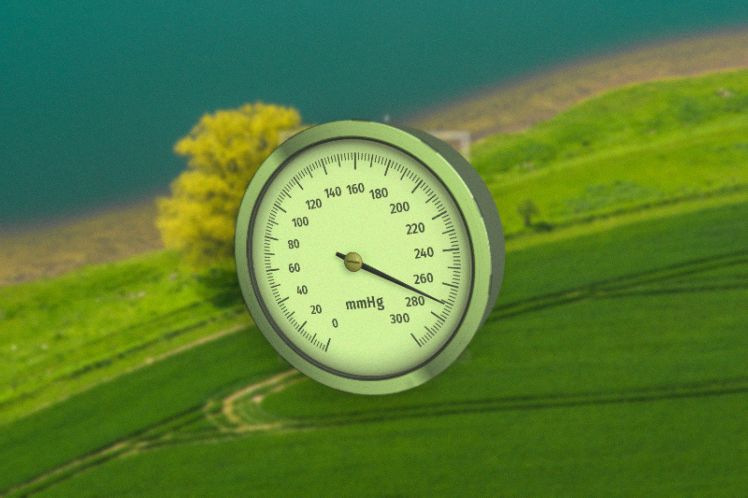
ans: 270,mmHg
